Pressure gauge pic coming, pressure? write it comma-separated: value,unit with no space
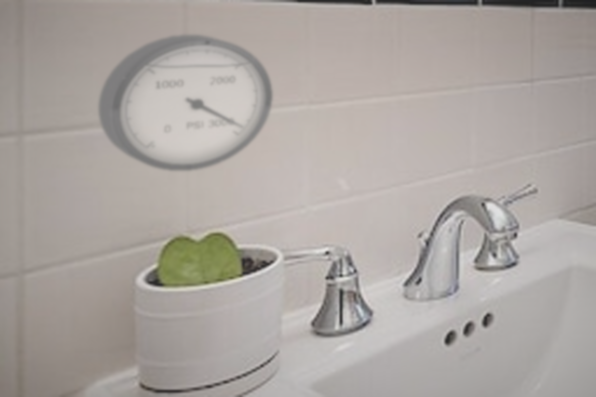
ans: 2900,psi
